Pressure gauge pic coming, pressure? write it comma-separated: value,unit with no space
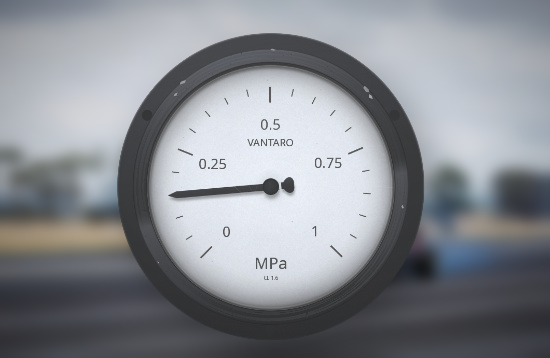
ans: 0.15,MPa
